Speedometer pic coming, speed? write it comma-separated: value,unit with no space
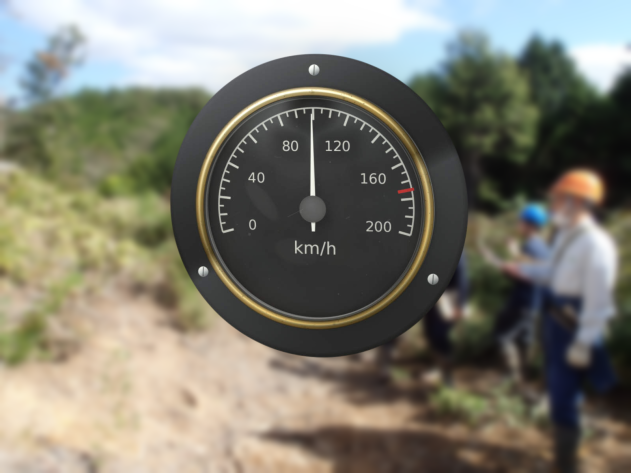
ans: 100,km/h
